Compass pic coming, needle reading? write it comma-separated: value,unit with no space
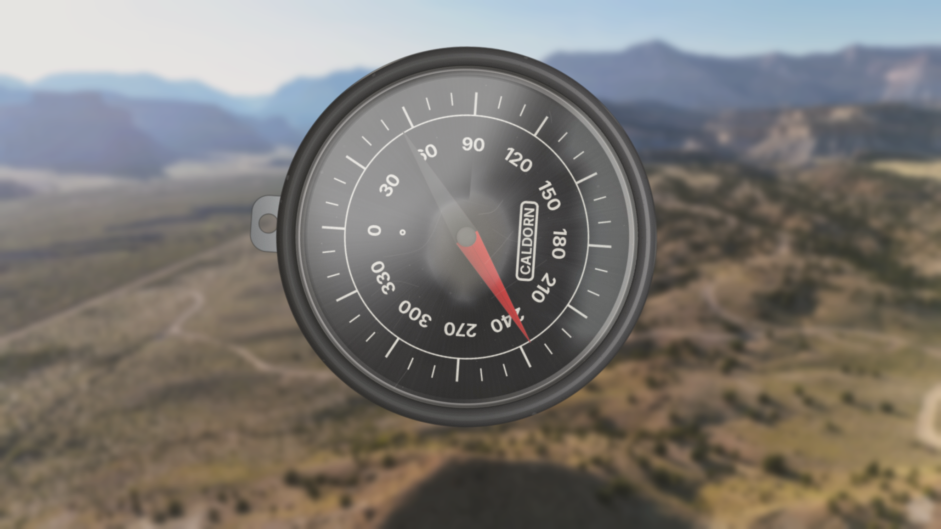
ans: 235,°
